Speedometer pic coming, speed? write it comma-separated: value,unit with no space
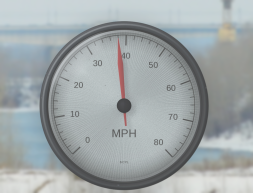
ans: 38,mph
